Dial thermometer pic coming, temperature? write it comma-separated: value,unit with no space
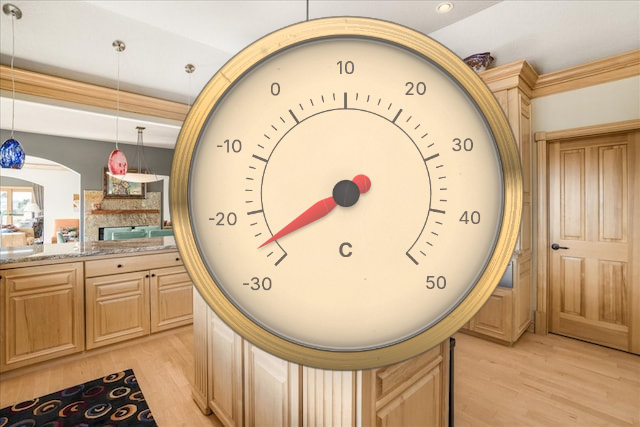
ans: -26,°C
